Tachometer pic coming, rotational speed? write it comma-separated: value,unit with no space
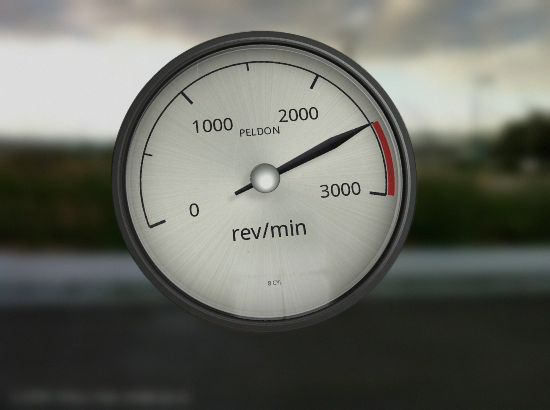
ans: 2500,rpm
